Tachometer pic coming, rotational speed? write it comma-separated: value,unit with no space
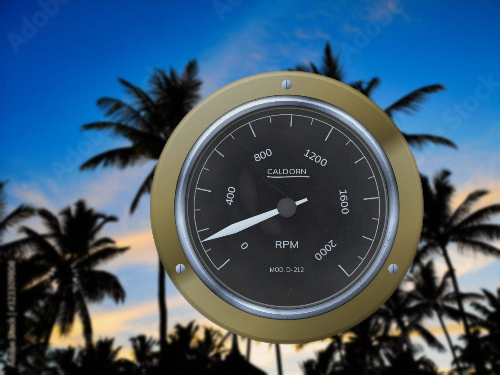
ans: 150,rpm
